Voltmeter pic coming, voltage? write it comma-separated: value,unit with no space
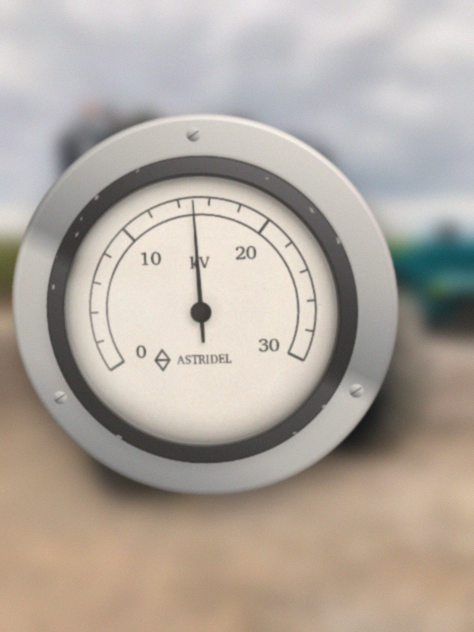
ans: 15,kV
